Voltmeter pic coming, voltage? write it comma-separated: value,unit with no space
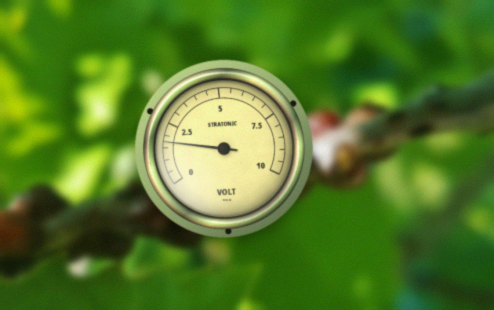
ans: 1.75,V
